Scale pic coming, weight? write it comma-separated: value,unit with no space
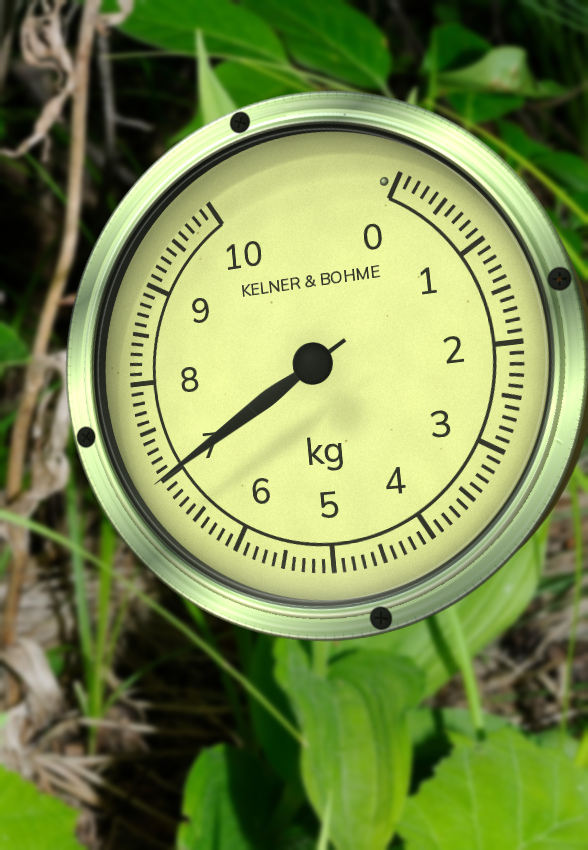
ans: 7,kg
